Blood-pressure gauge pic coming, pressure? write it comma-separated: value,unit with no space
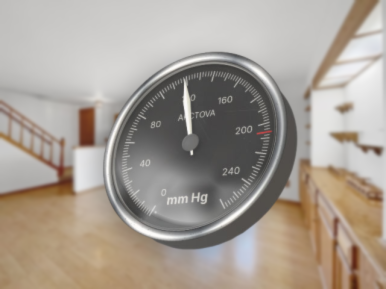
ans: 120,mmHg
